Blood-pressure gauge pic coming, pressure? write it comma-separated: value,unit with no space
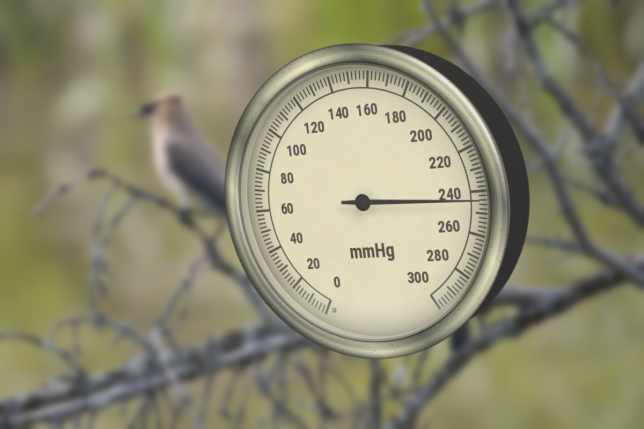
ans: 244,mmHg
